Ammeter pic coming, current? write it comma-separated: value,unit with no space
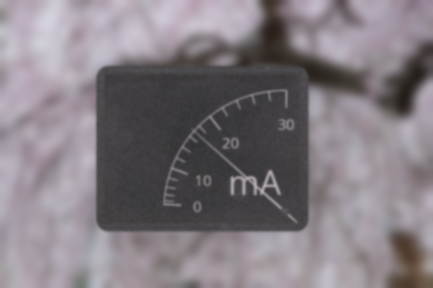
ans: 17,mA
